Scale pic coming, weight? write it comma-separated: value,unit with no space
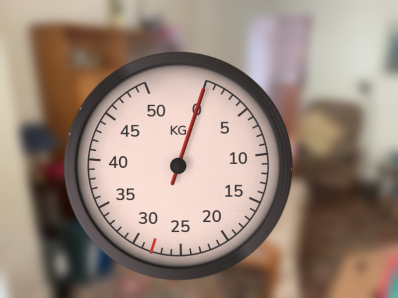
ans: 0,kg
